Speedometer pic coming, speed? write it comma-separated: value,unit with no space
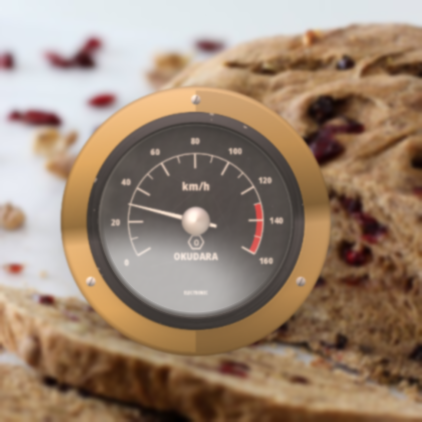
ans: 30,km/h
